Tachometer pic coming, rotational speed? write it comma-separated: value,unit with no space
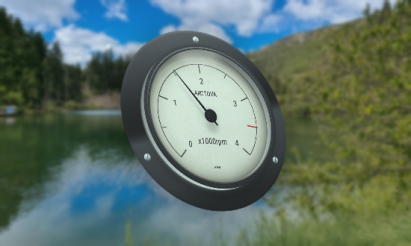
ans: 1500,rpm
